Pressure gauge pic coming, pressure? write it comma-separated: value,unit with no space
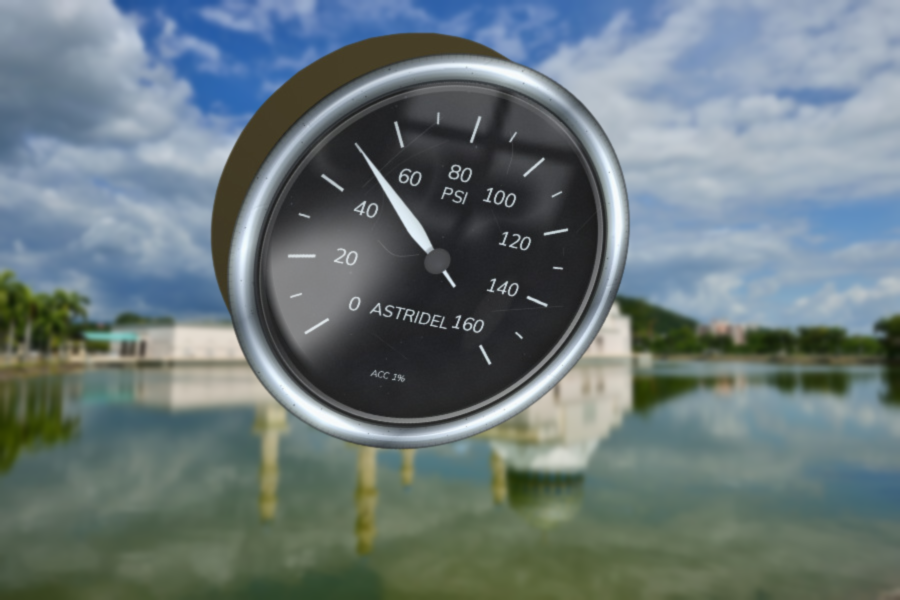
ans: 50,psi
